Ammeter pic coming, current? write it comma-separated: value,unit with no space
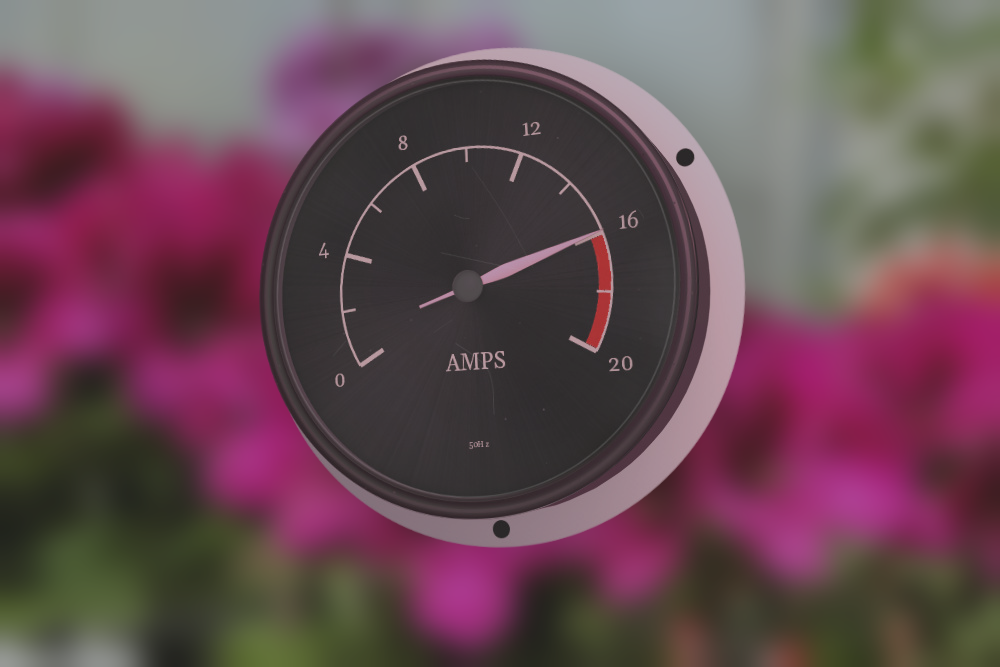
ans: 16,A
